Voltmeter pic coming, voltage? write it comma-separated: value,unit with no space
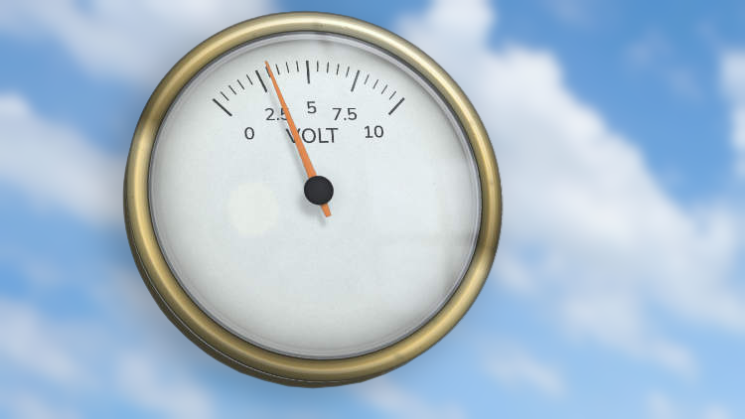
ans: 3,V
